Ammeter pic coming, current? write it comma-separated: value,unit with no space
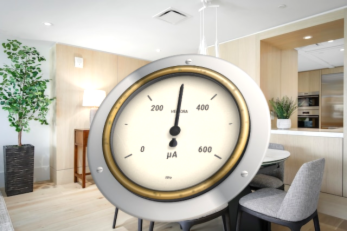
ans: 300,µA
